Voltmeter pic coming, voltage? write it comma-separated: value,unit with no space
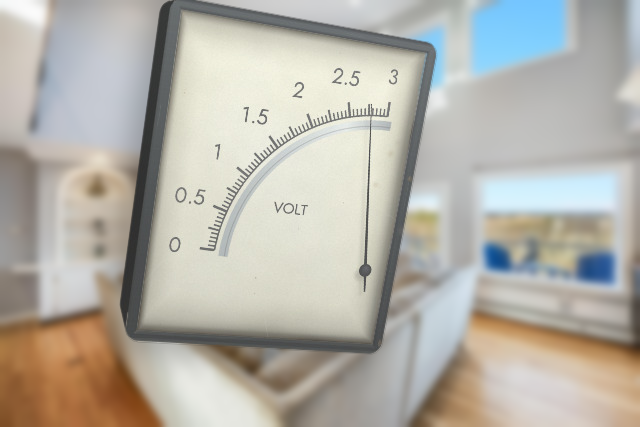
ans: 2.75,V
